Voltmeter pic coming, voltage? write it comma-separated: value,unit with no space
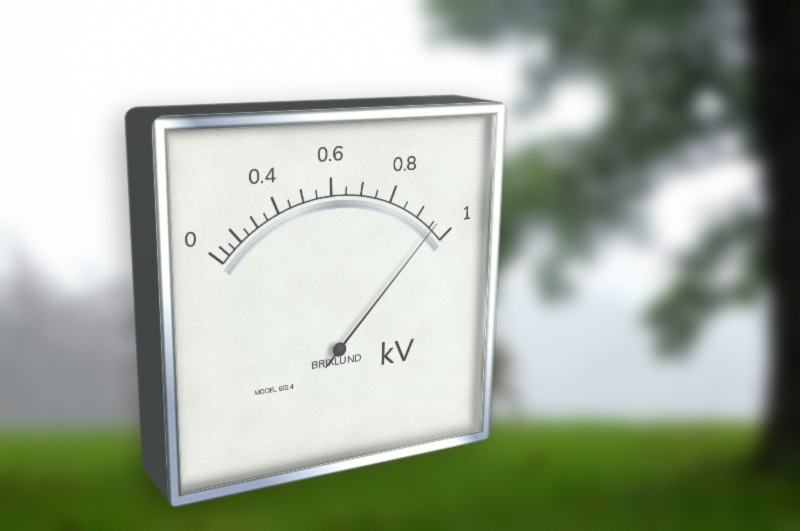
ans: 0.95,kV
